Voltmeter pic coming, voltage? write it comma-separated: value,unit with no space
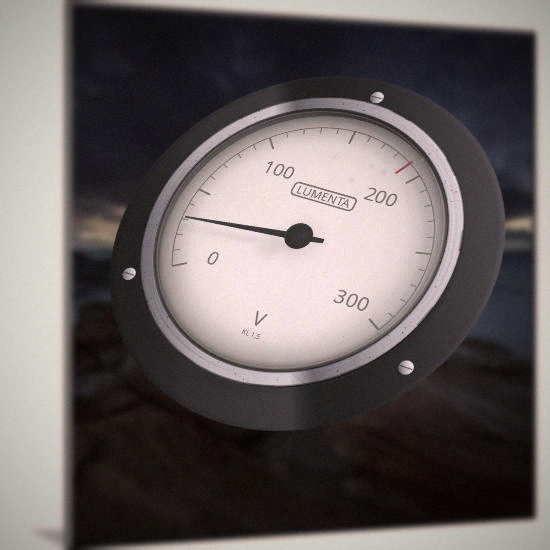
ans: 30,V
